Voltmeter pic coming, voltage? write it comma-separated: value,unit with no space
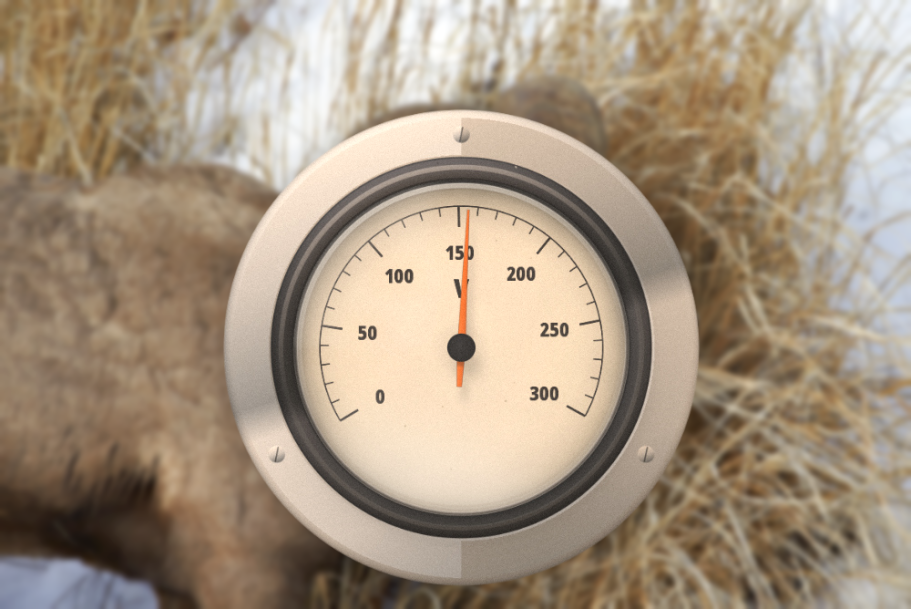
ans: 155,V
